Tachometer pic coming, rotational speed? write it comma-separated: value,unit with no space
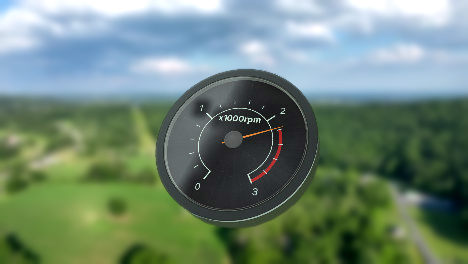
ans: 2200,rpm
